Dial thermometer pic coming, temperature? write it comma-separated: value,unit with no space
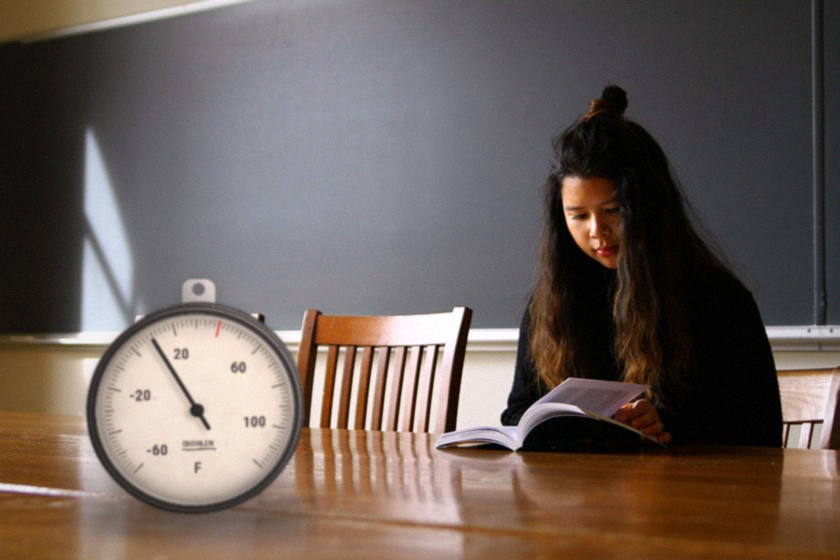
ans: 10,°F
